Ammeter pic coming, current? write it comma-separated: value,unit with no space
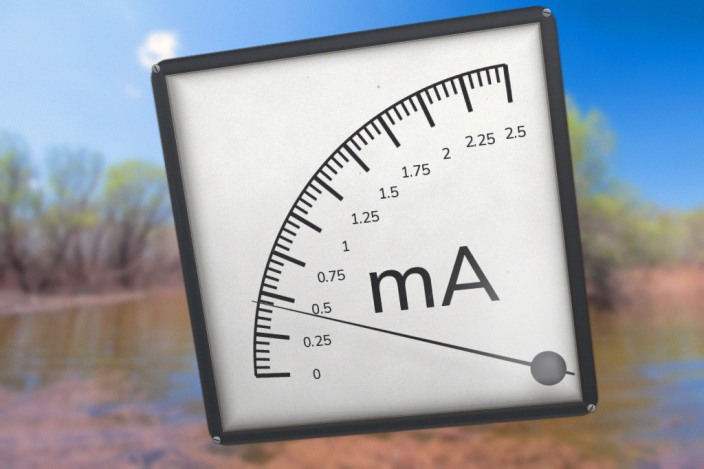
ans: 0.45,mA
